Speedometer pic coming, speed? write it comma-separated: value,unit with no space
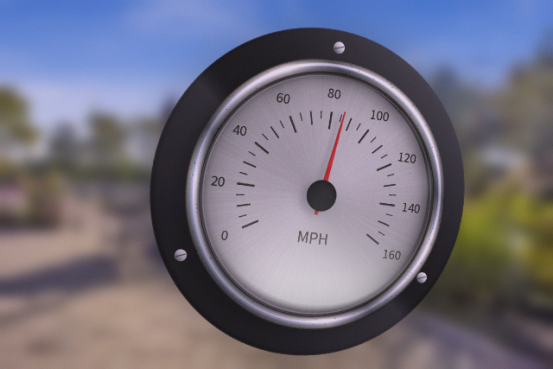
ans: 85,mph
